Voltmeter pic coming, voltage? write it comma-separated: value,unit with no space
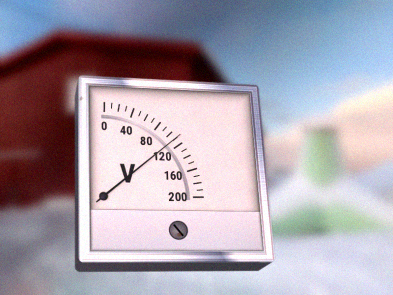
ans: 110,V
